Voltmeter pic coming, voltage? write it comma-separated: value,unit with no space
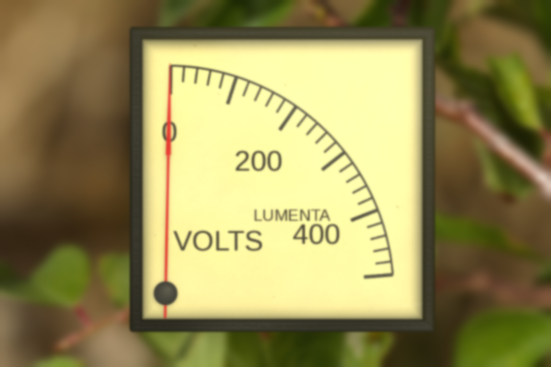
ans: 0,V
